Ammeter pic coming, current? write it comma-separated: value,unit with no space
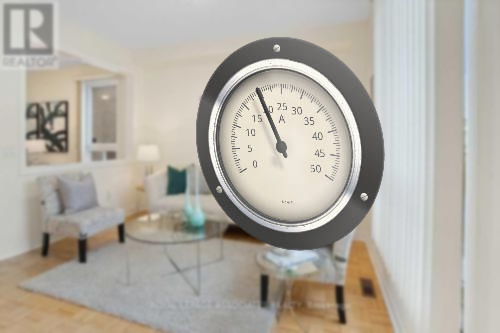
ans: 20,A
